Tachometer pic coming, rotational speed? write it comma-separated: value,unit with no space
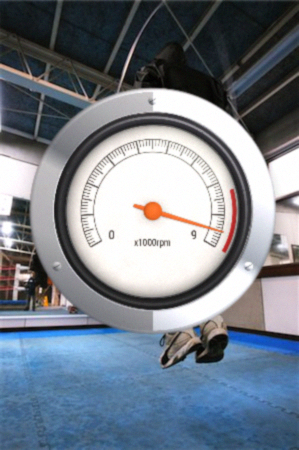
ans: 8500,rpm
